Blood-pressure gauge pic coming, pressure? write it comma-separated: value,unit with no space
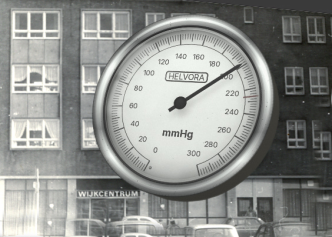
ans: 200,mmHg
